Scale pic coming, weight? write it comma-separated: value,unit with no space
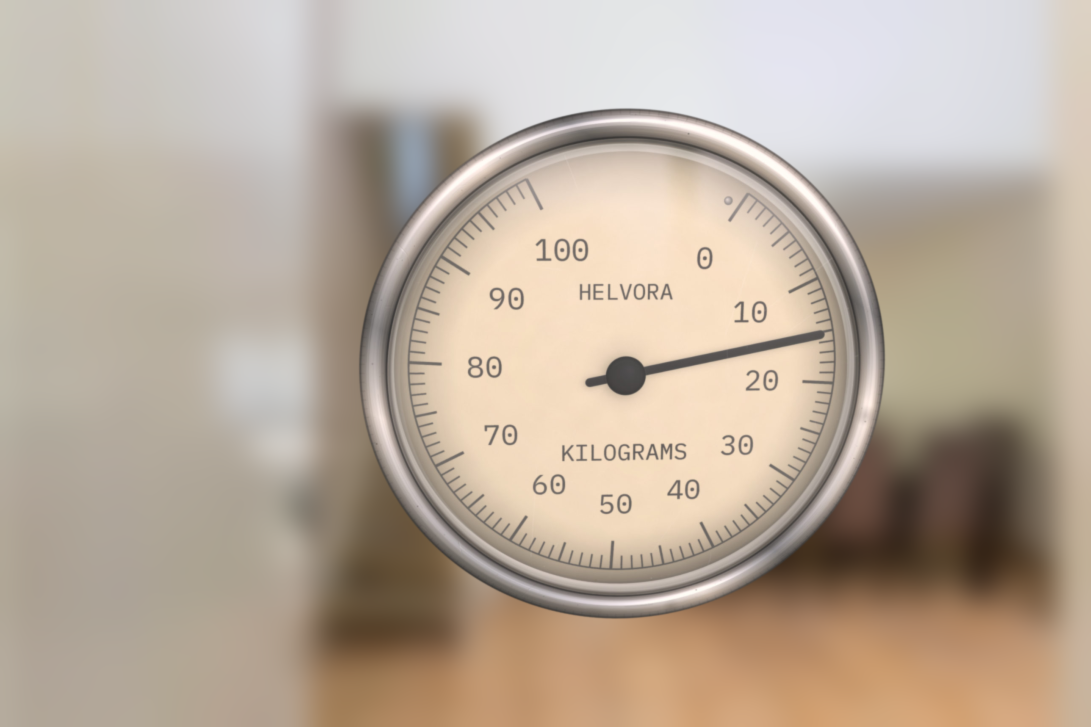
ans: 15,kg
